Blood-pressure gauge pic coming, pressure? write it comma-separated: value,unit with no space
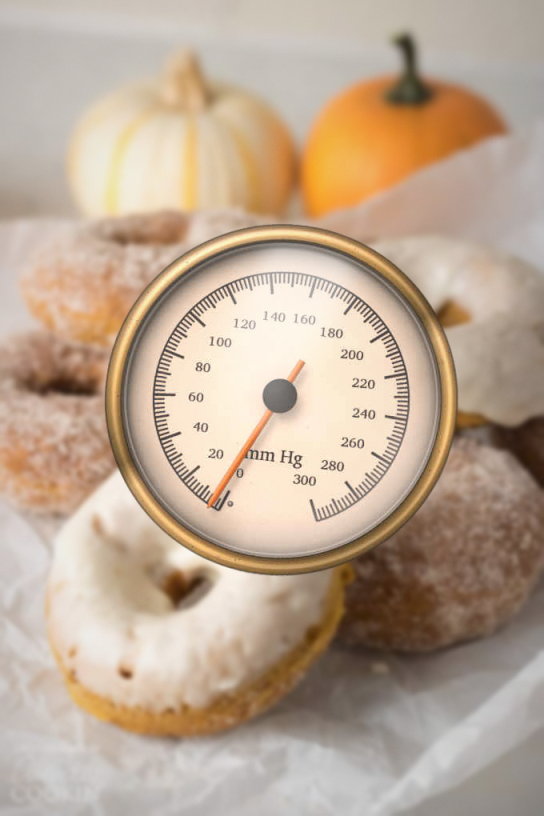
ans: 4,mmHg
